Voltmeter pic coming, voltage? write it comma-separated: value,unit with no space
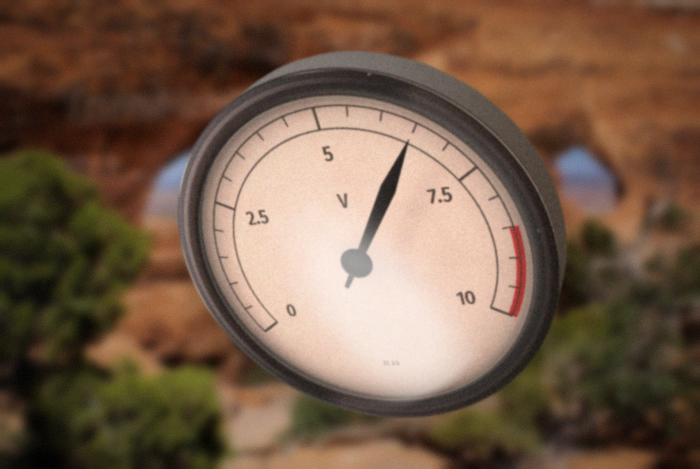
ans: 6.5,V
